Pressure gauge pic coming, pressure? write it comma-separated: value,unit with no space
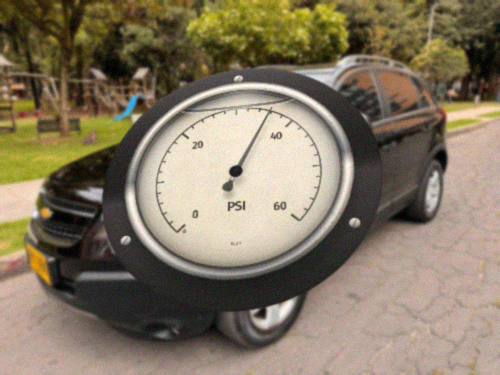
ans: 36,psi
